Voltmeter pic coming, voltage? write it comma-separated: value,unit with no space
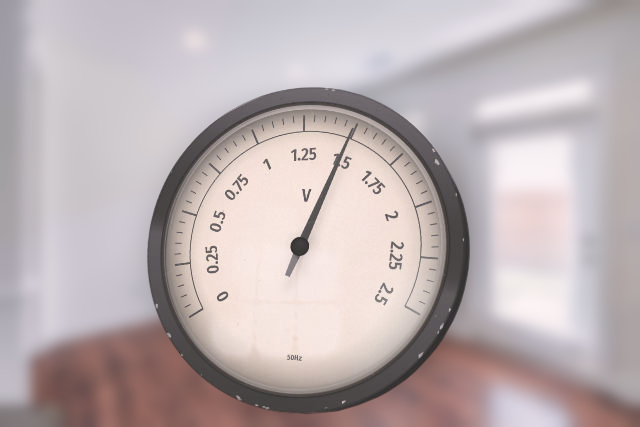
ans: 1.5,V
